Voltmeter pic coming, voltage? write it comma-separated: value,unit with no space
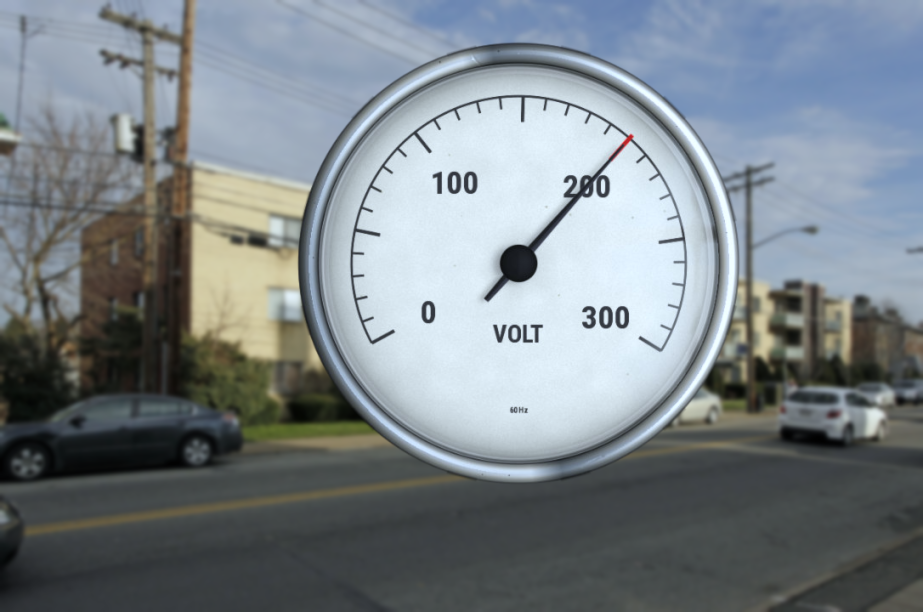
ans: 200,V
